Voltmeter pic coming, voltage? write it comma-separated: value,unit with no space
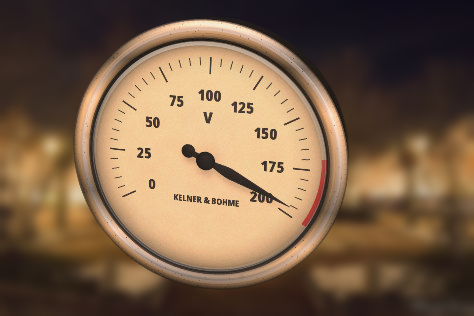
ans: 195,V
